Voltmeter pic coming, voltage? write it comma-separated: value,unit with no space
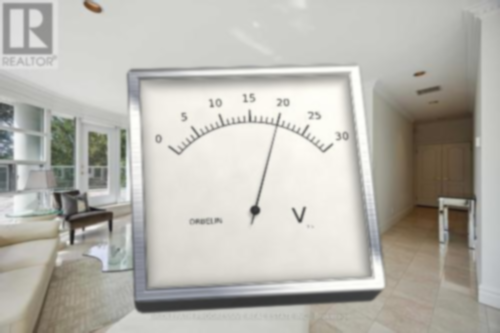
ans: 20,V
